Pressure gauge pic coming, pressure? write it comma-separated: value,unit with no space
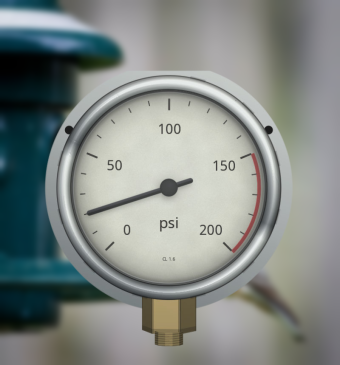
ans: 20,psi
